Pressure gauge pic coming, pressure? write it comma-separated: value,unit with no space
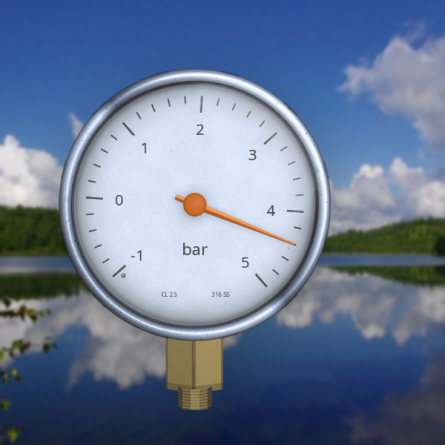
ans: 4.4,bar
